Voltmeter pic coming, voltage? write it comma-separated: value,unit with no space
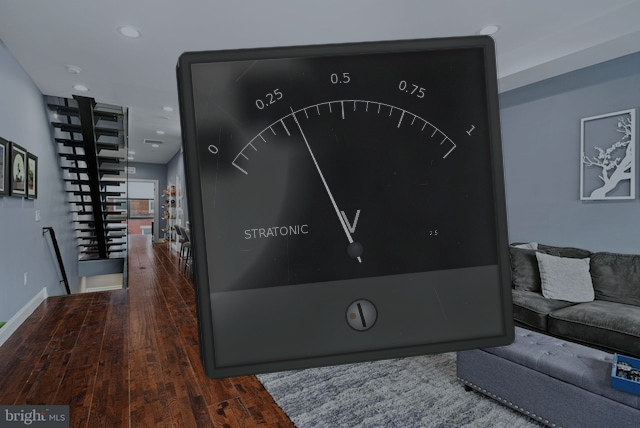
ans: 0.3,V
